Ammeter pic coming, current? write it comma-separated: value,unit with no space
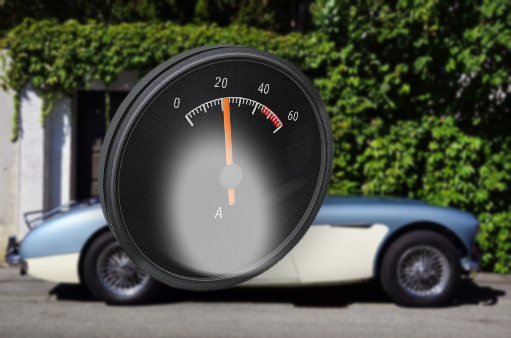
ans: 20,A
